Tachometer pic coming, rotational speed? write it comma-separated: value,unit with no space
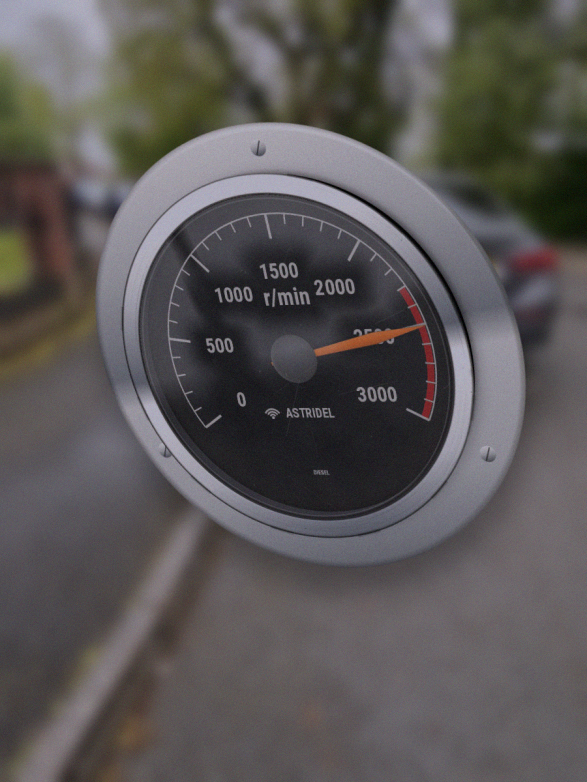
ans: 2500,rpm
